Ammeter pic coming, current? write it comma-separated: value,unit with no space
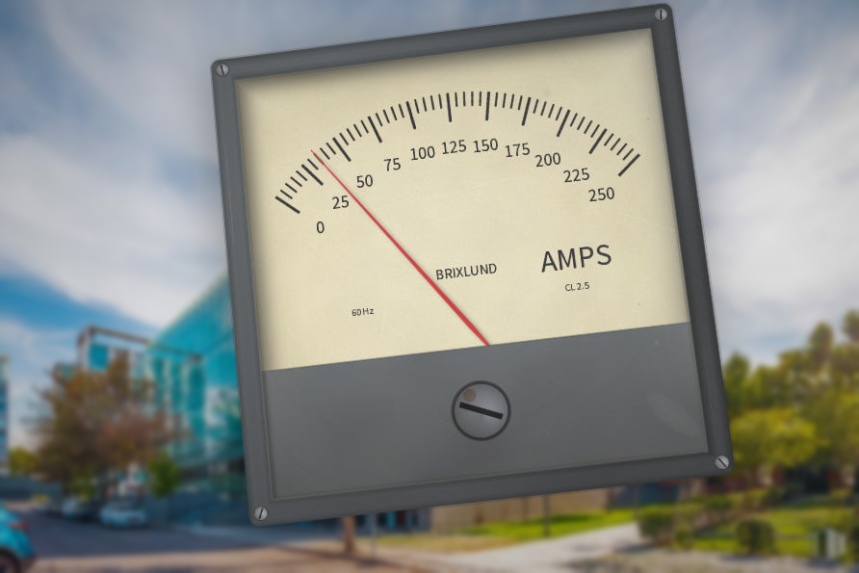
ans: 35,A
